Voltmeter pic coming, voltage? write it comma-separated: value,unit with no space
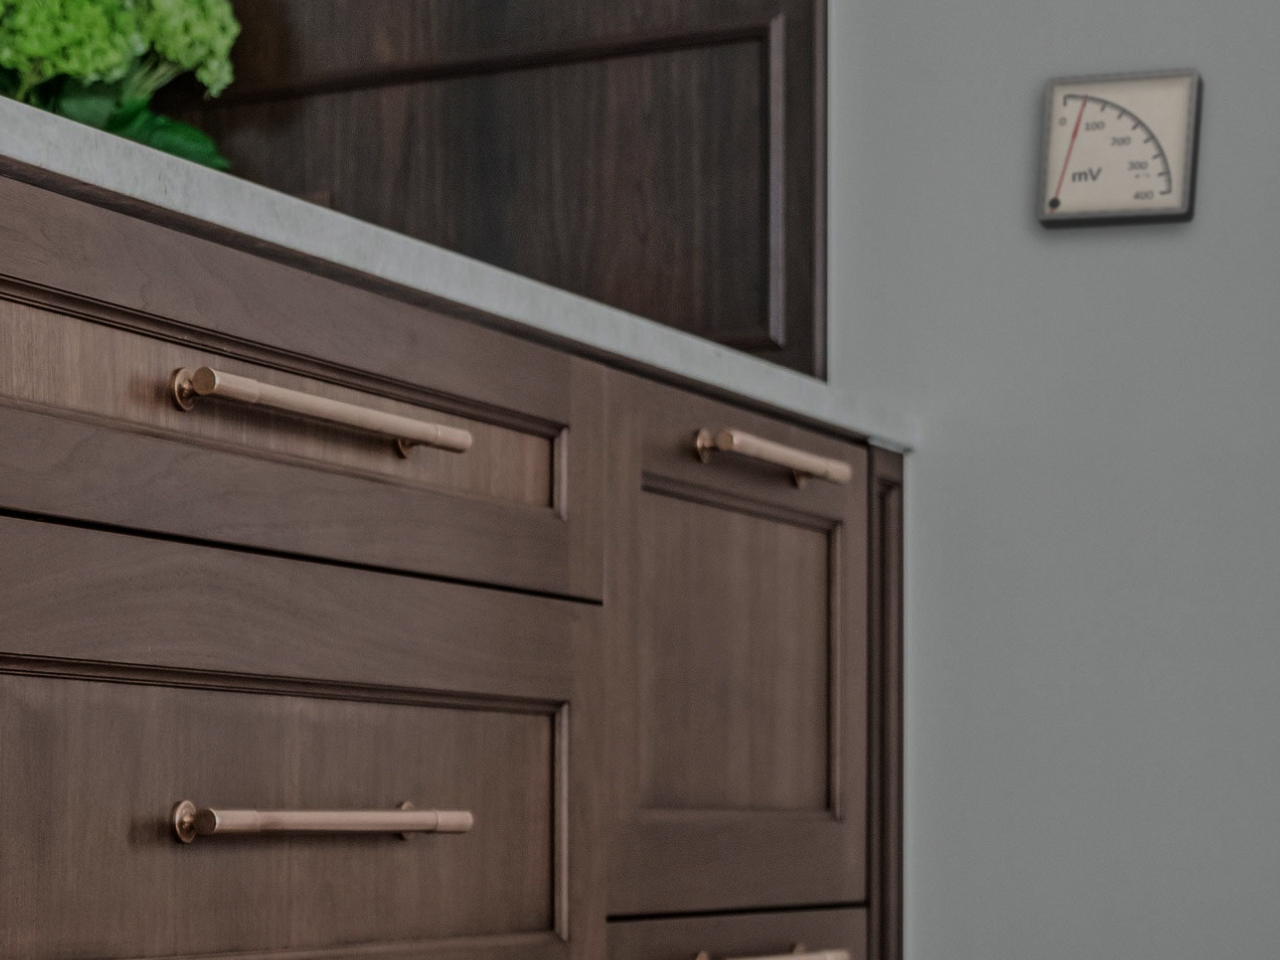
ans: 50,mV
